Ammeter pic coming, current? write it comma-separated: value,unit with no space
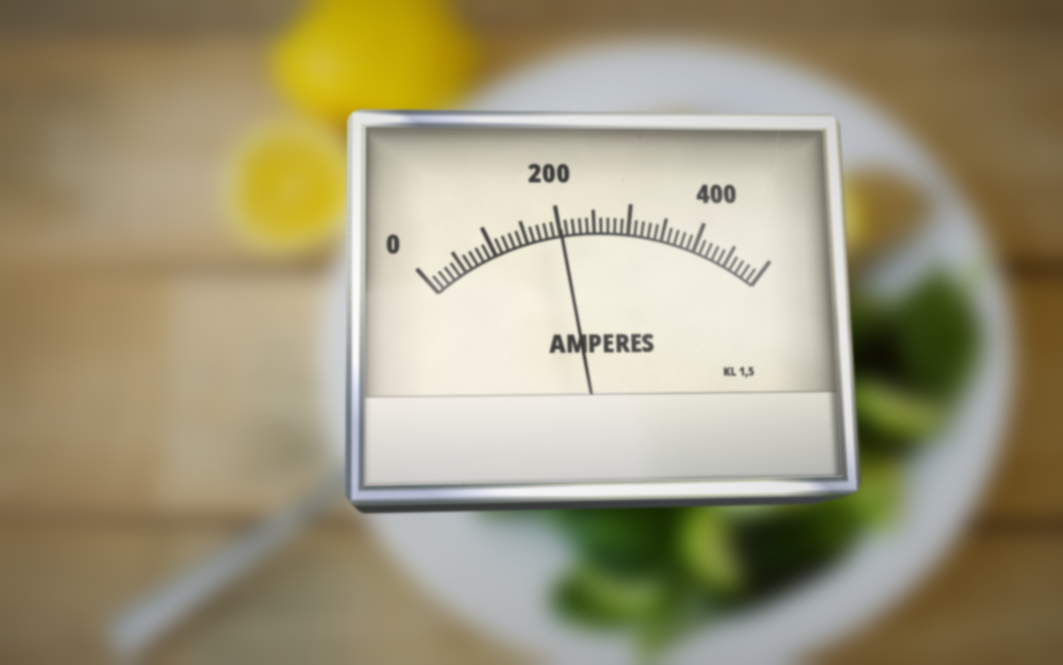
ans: 200,A
